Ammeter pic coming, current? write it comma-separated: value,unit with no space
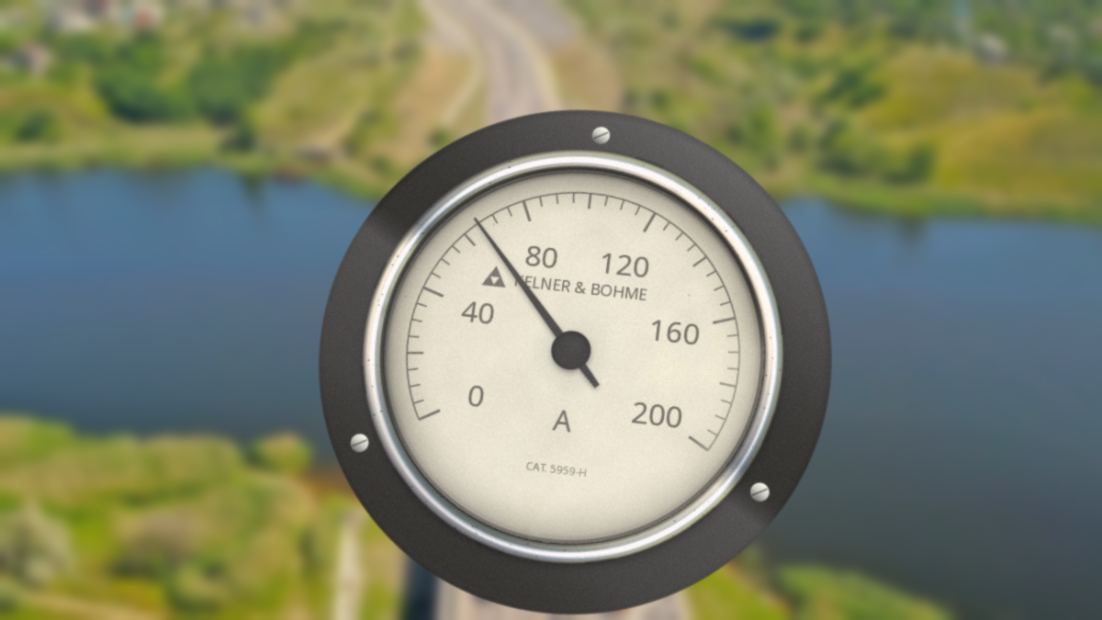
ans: 65,A
